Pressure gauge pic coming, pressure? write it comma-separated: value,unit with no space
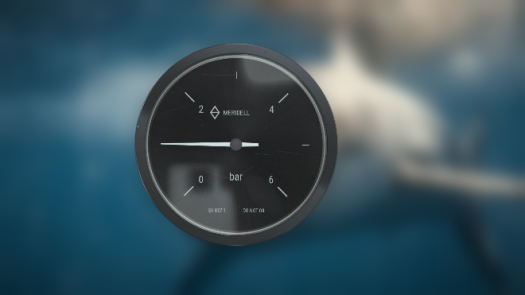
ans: 1,bar
